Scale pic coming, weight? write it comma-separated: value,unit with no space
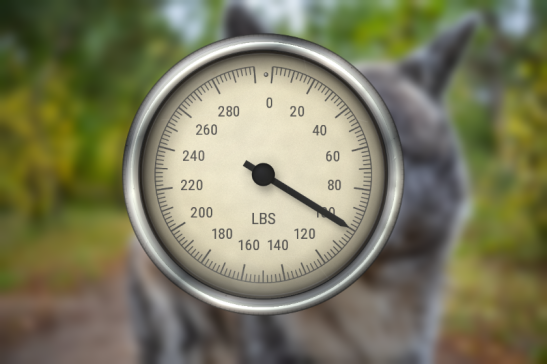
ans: 100,lb
